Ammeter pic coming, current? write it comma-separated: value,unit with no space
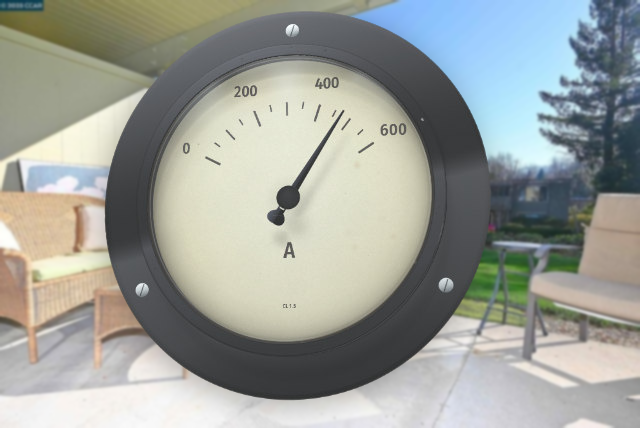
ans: 475,A
